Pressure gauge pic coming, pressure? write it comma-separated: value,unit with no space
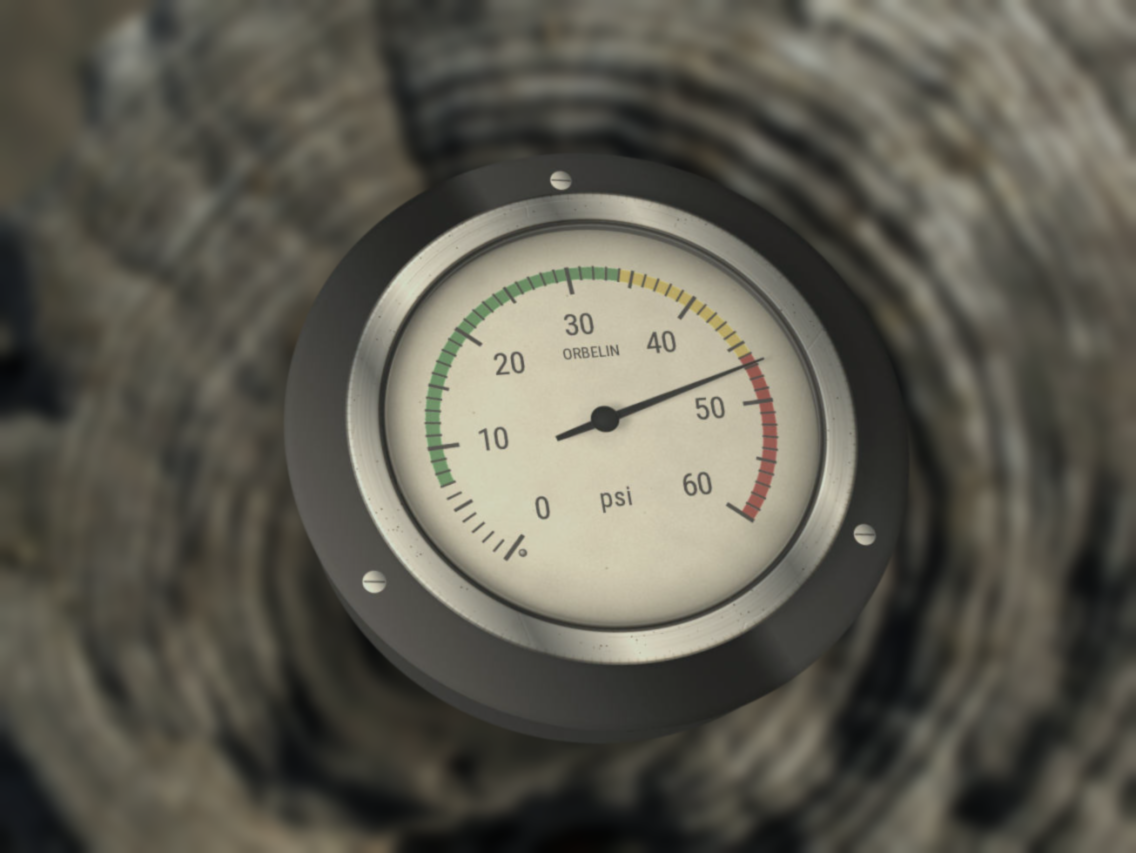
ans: 47,psi
